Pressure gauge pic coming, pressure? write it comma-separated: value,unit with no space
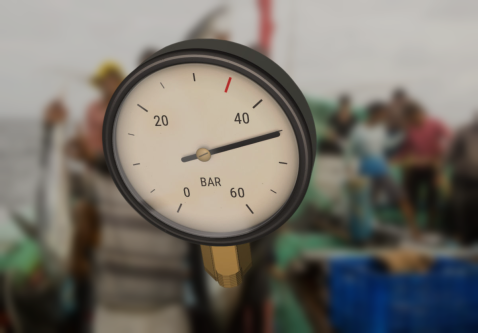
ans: 45,bar
